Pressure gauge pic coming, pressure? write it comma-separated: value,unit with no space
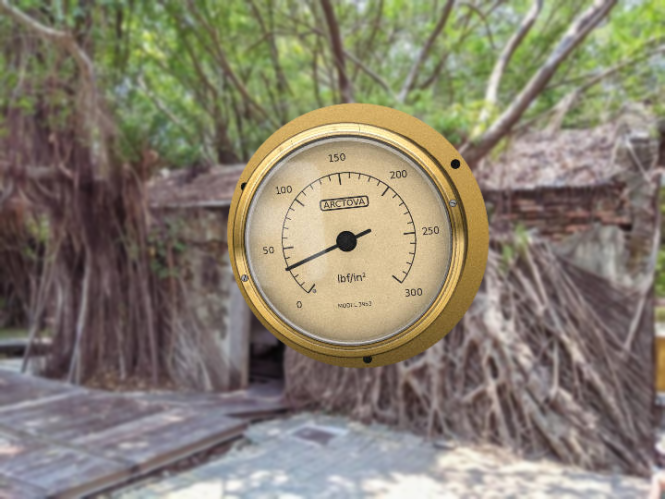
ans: 30,psi
